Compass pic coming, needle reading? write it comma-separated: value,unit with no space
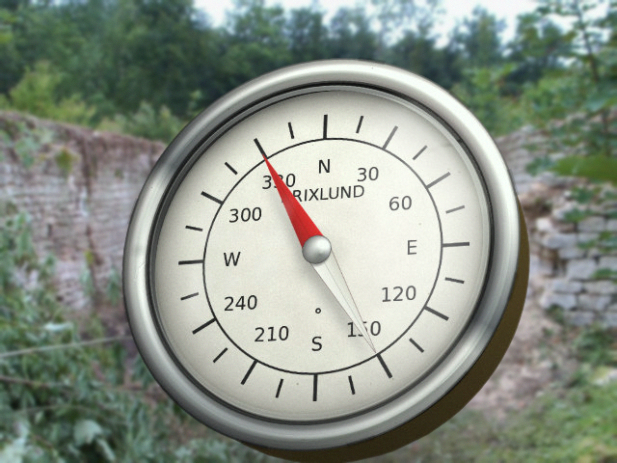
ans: 330,°
